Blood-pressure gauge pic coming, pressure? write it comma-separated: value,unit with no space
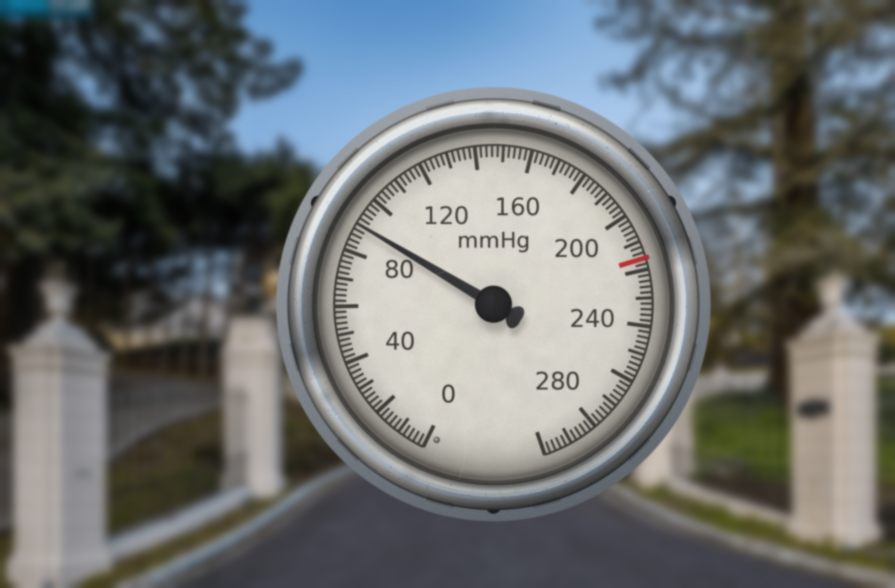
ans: 90,mmHg
